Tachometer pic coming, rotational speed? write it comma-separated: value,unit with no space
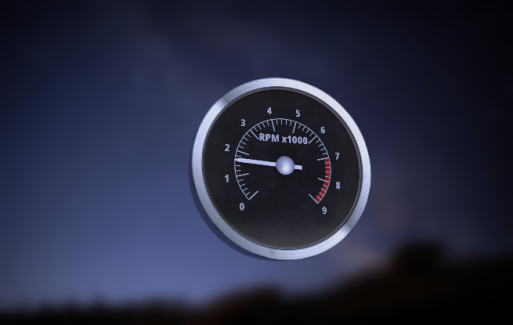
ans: 1600,rpm
